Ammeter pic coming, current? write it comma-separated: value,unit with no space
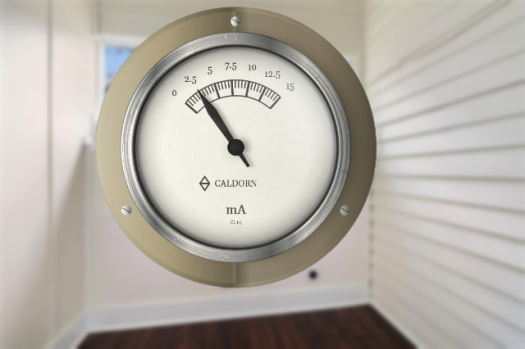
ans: 2.5,mA
